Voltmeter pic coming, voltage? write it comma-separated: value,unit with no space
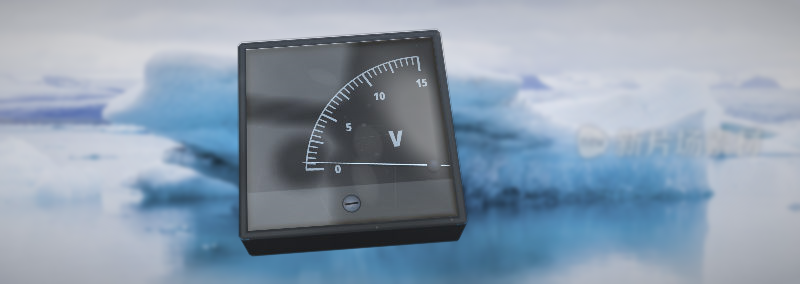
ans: 0.5,V
